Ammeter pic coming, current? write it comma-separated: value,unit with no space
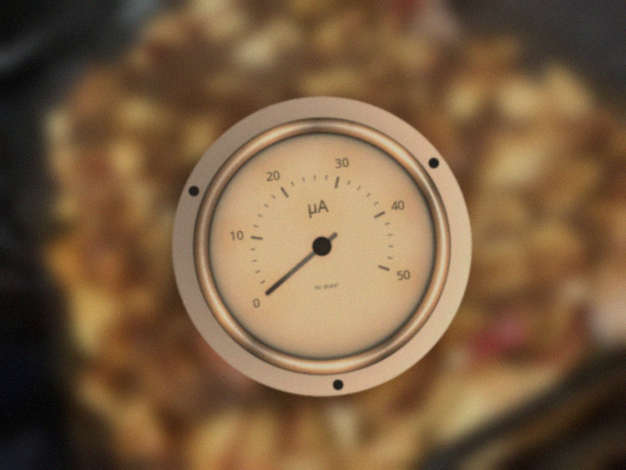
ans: 0,µA
